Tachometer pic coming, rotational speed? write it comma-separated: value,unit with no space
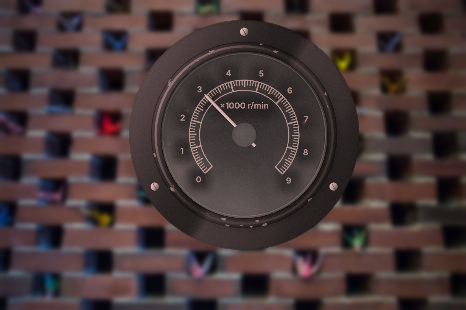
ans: 3000,rpm
